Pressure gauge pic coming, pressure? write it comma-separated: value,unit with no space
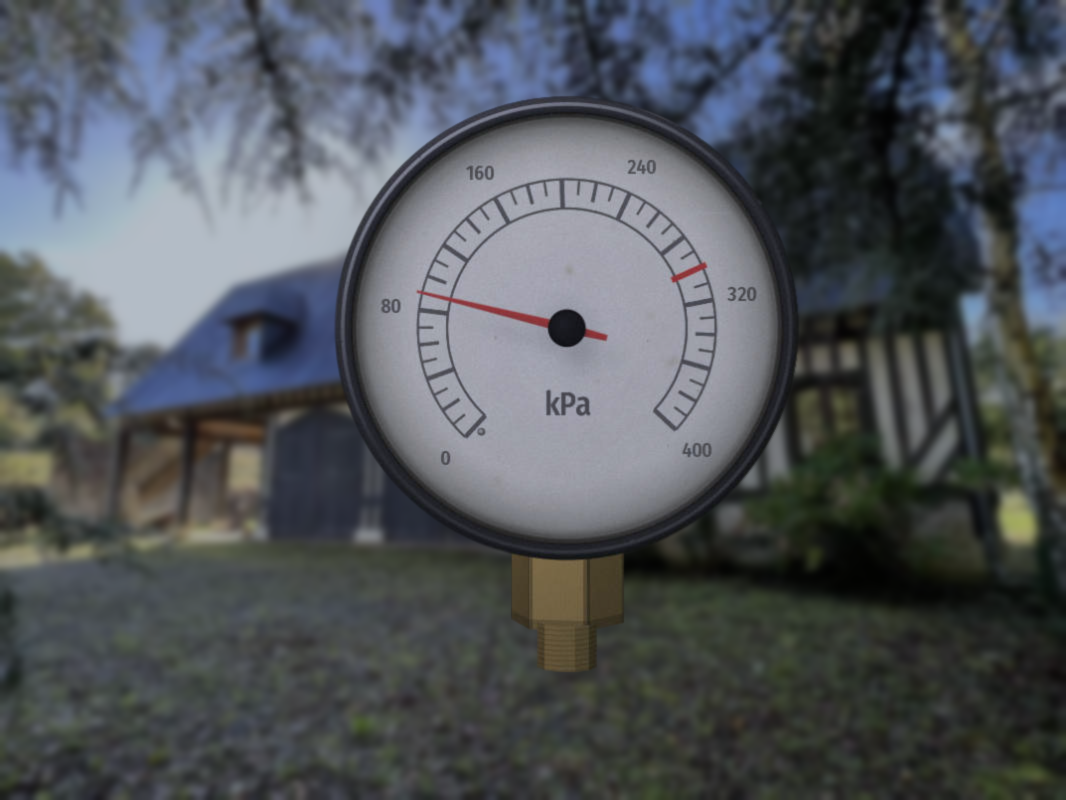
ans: 90,kPa
